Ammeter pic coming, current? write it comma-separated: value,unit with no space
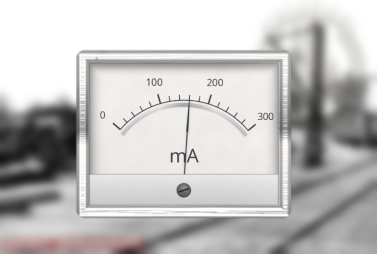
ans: 160,mA
